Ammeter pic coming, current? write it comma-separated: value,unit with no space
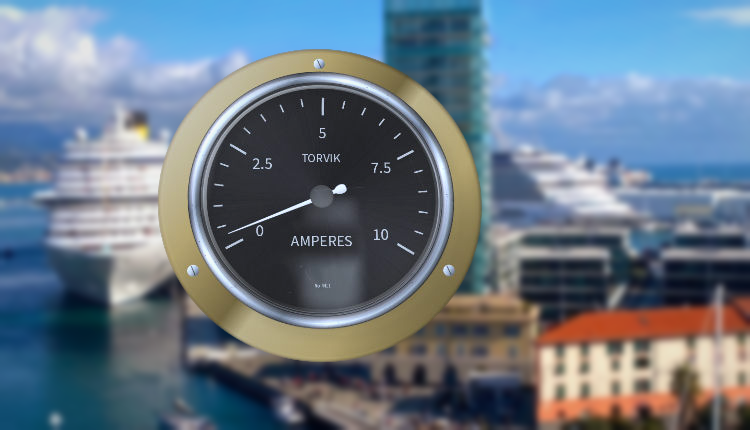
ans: 0.25,A
